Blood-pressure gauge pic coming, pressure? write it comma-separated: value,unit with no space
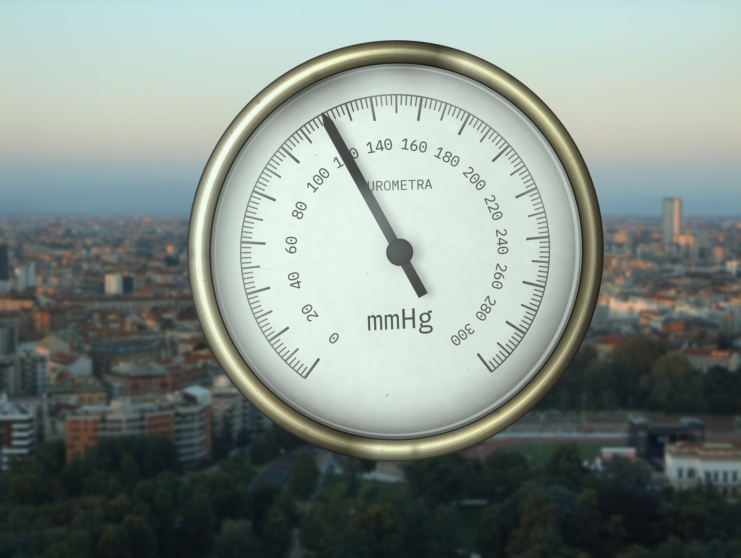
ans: 120,mmHg
